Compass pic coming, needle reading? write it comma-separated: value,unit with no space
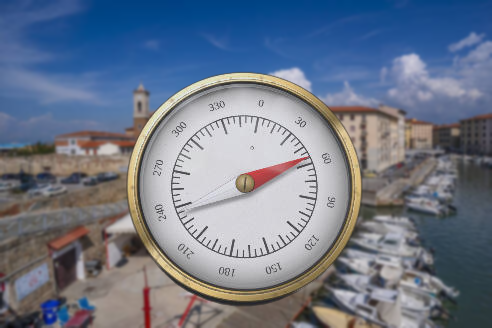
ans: 55,°
